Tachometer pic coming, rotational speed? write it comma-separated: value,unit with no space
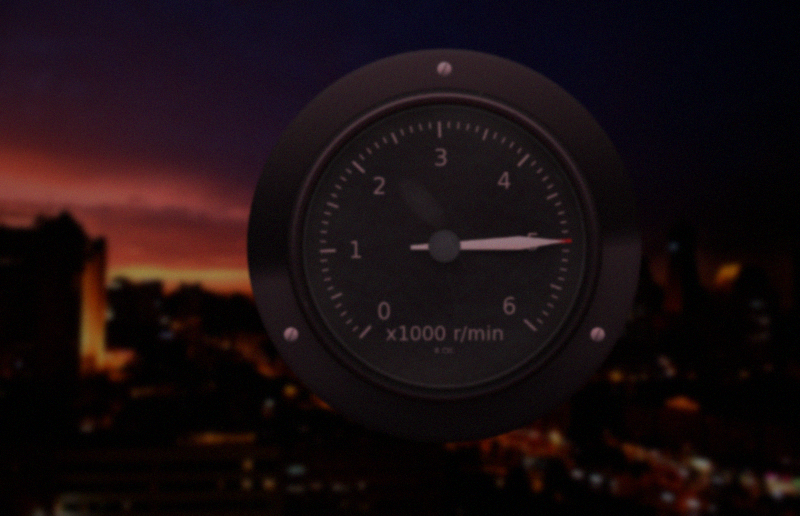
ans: 5000,rpm
